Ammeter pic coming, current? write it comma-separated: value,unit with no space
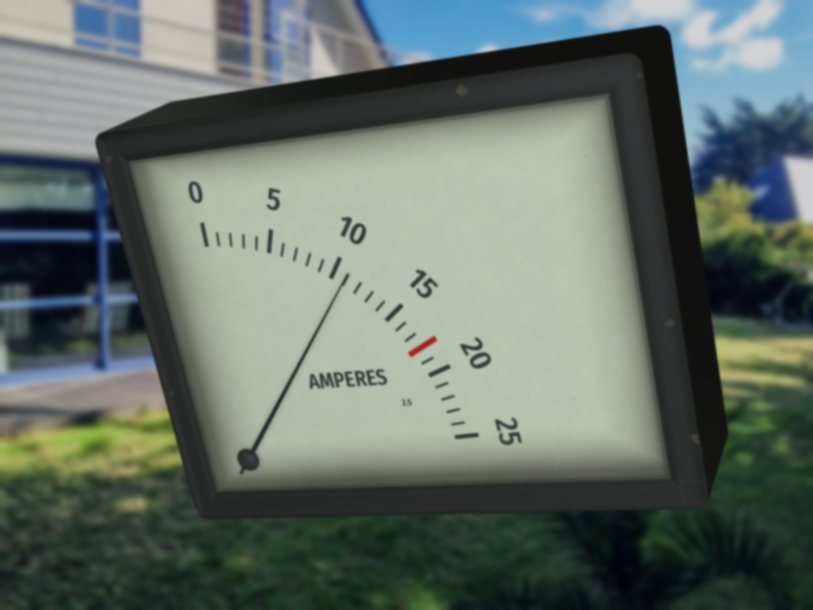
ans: 11,A
